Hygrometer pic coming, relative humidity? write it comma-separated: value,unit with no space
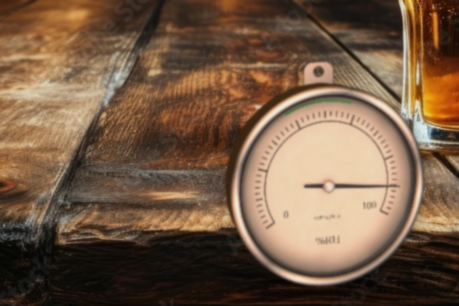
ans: 90,%
